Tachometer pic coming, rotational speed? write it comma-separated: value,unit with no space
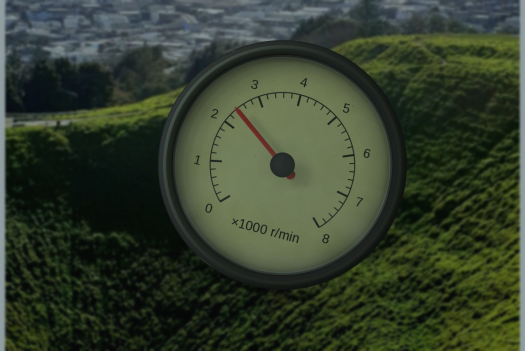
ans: 2400,rpm
